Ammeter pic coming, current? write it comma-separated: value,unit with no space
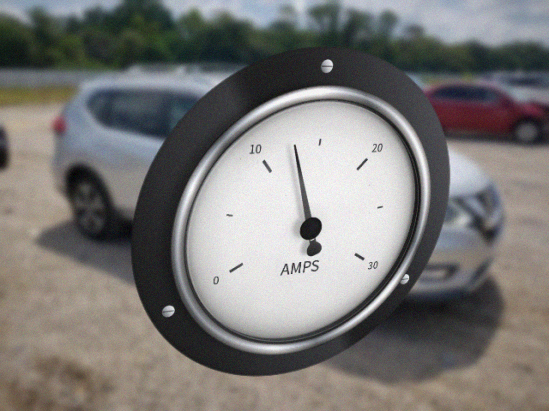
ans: 12.5,A
